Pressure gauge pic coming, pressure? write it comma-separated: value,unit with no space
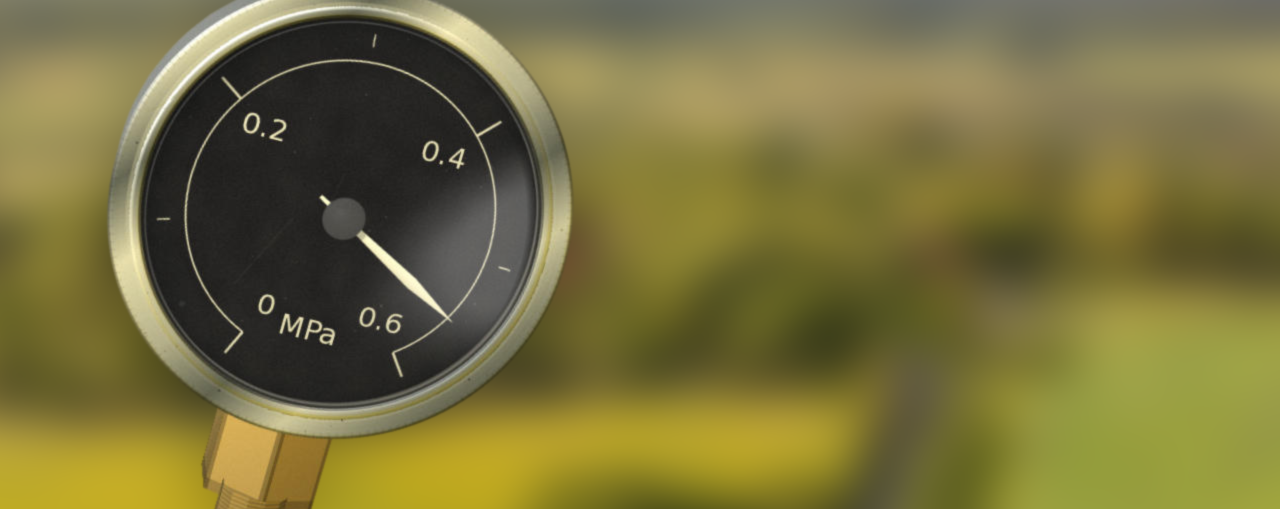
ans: 0.55,MPa
